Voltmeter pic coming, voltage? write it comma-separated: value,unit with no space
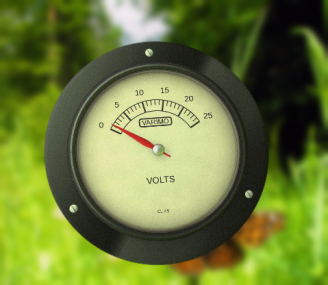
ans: 1,V
